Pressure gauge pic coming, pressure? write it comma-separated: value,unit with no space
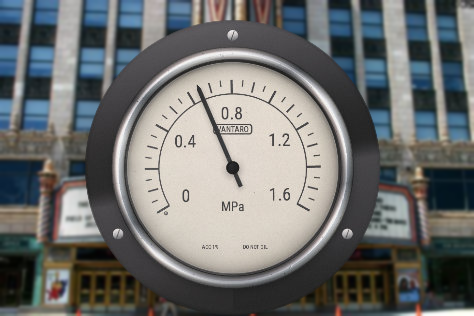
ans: 0.65,MPa
